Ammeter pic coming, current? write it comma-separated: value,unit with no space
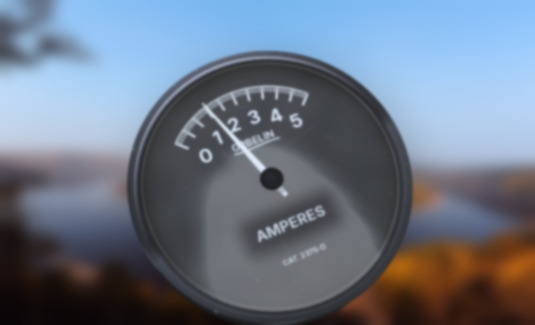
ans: 1.5,A
